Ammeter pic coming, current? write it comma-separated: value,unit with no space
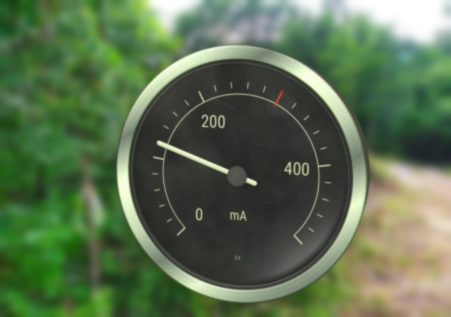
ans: 120,mA
